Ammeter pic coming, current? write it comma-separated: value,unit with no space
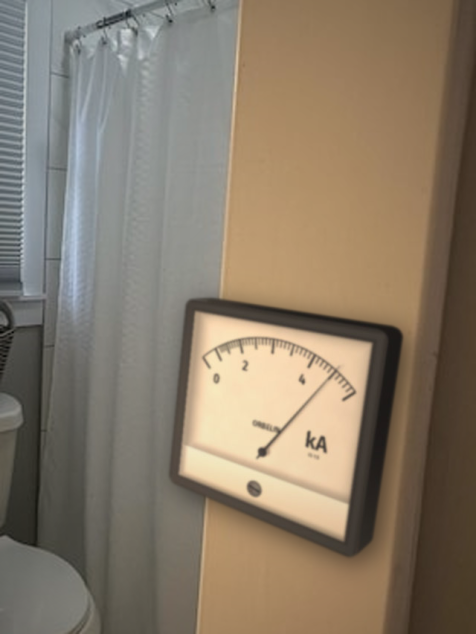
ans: 4.5,kA
